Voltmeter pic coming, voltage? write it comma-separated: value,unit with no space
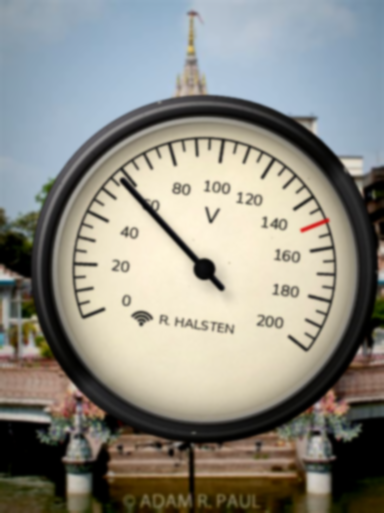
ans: 57.5,V
